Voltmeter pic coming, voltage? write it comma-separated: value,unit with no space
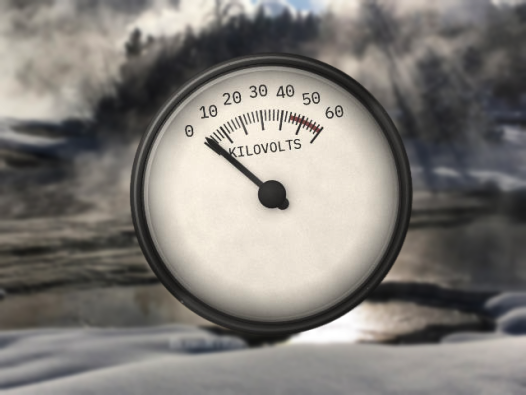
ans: 2,kV
